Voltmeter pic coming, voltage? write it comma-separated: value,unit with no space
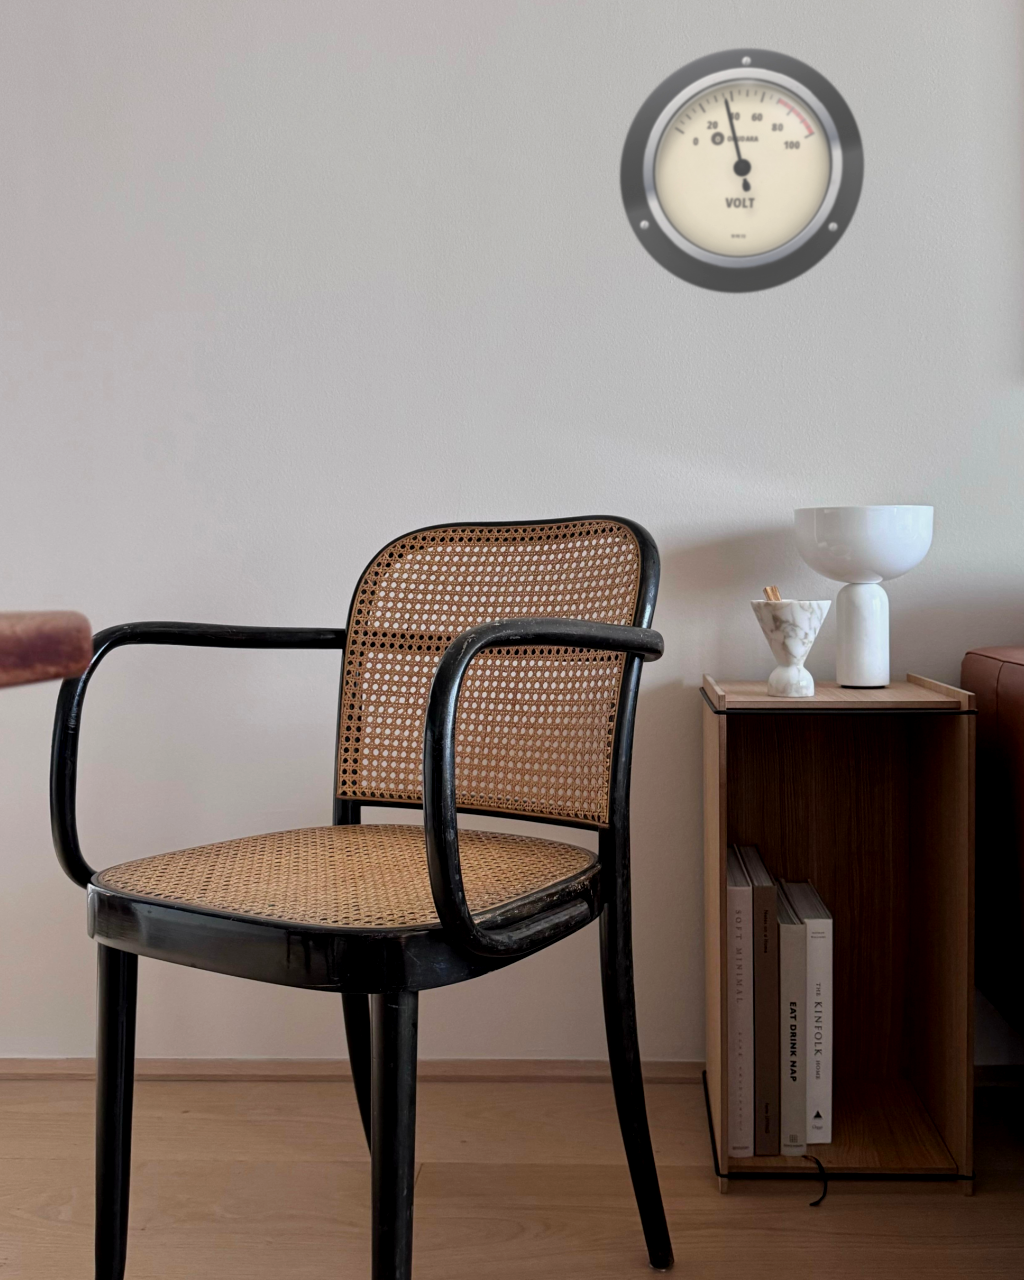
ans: 35,V
